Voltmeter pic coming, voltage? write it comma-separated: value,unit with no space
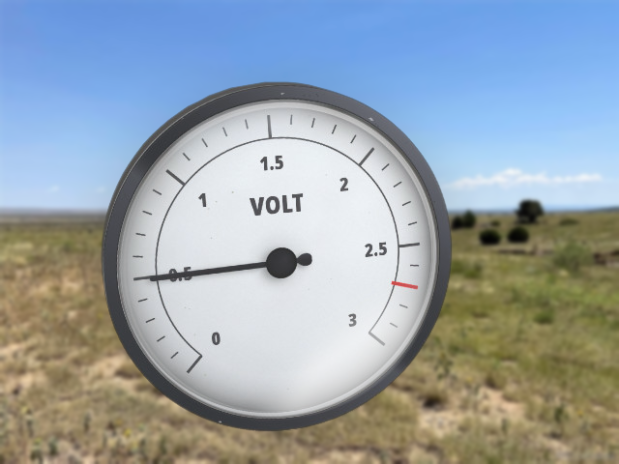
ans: 0.5,V
